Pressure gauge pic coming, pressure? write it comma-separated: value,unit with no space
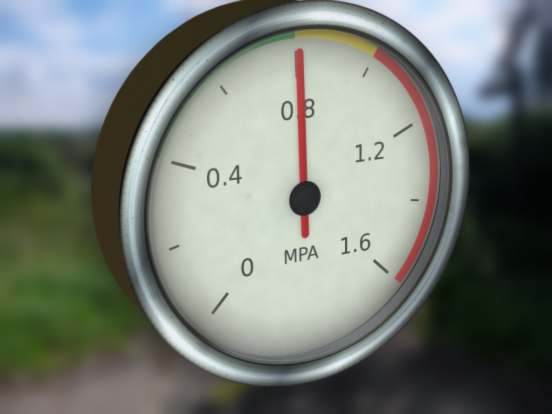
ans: 0.8,MPa
